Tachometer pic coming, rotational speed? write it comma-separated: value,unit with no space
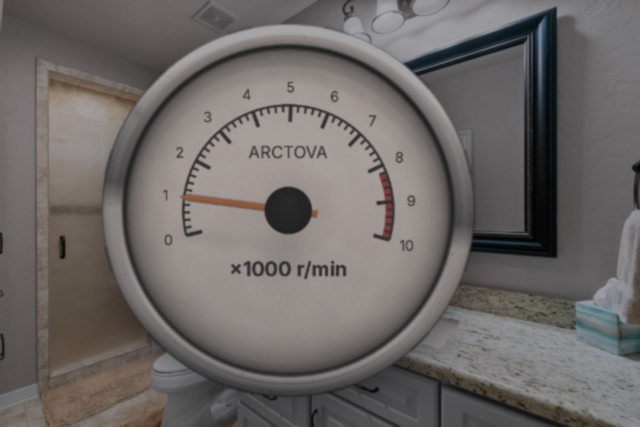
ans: 1000,rpm
